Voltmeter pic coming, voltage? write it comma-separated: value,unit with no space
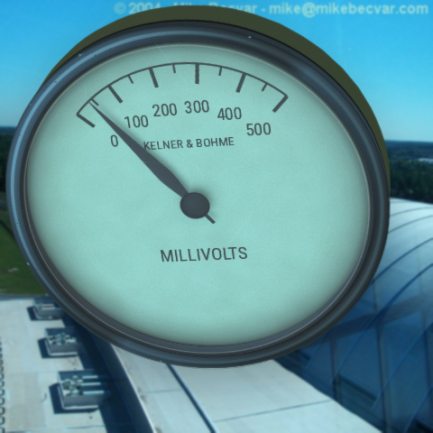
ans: 50,mV
